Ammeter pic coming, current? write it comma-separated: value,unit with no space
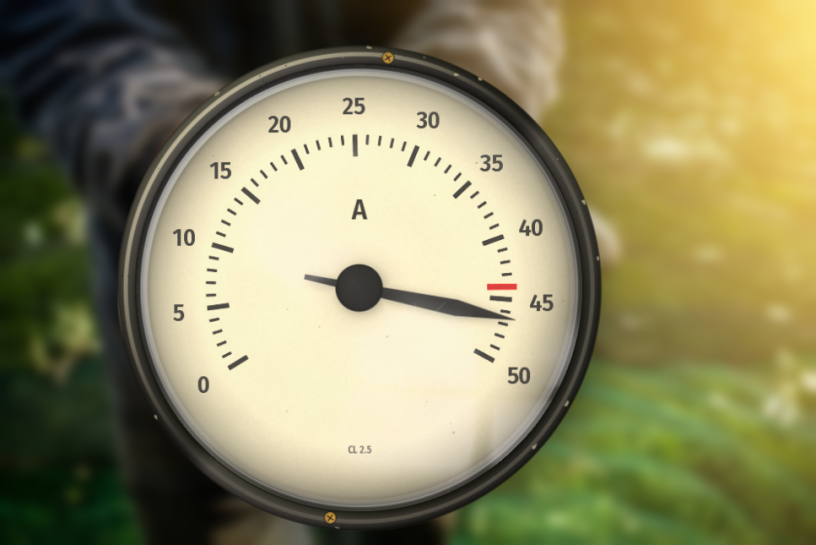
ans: 46.5,A
